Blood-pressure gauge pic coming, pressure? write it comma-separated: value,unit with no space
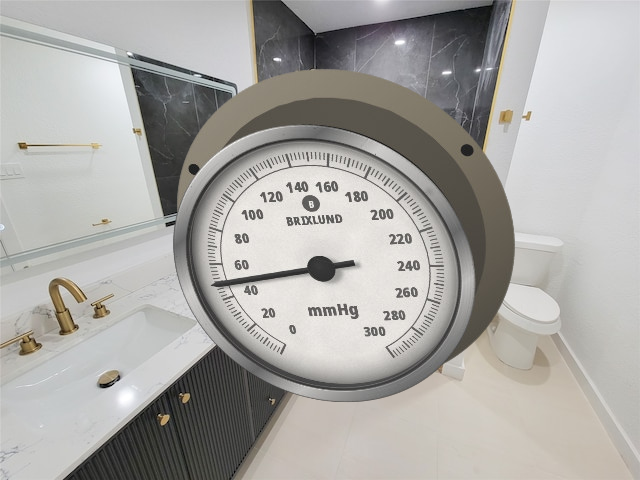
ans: 50,mmHg
